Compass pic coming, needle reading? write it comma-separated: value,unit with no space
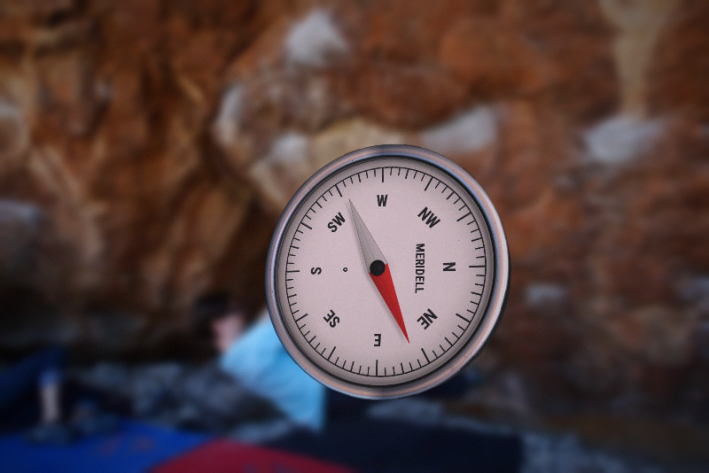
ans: 65,°
